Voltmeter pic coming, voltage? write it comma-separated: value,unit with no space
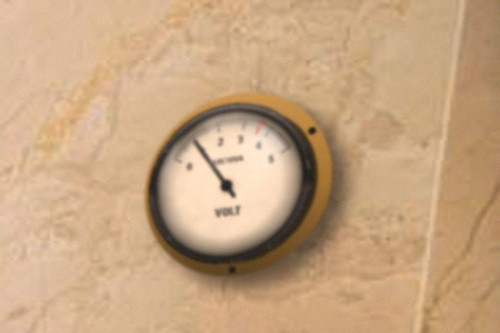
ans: 1,V
